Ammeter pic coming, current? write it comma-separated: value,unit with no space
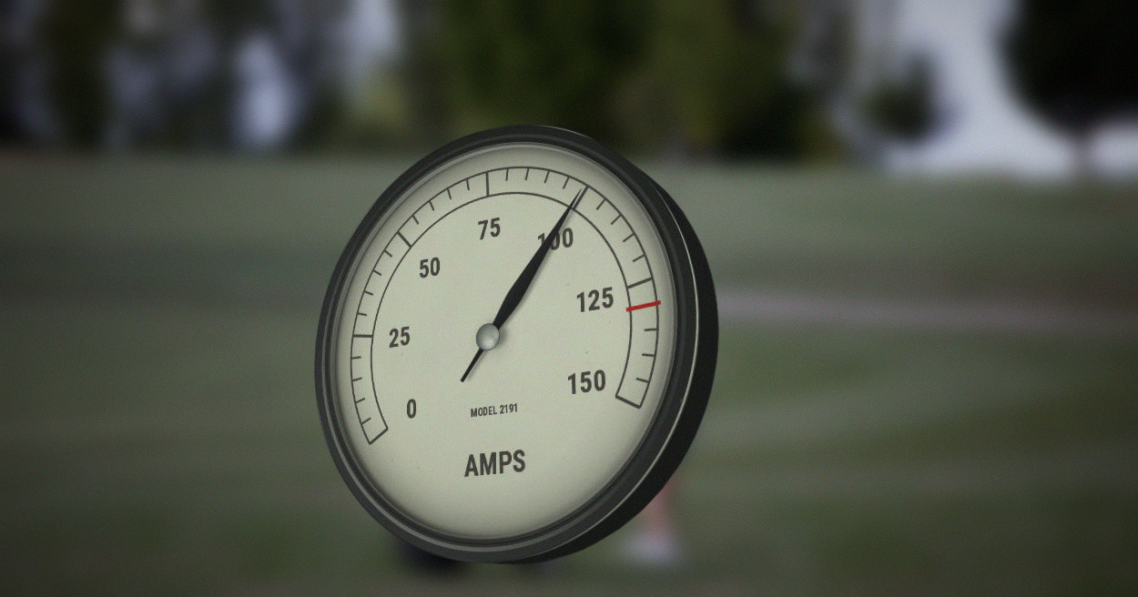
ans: 100,A
